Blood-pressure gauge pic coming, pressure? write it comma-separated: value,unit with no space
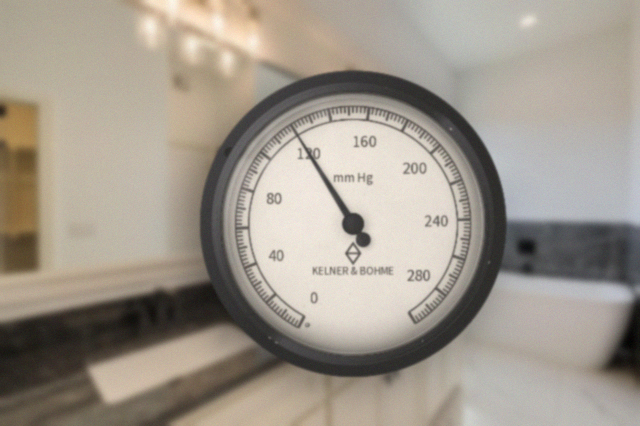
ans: 120,mmHg
